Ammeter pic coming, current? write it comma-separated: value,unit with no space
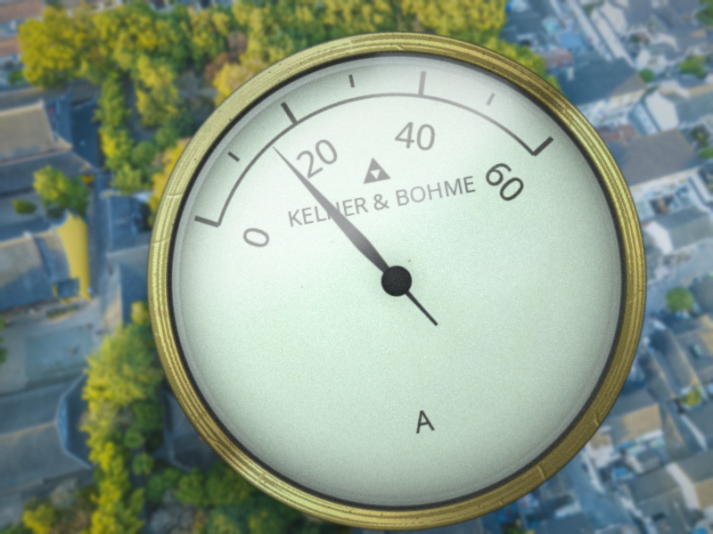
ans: 15,A
